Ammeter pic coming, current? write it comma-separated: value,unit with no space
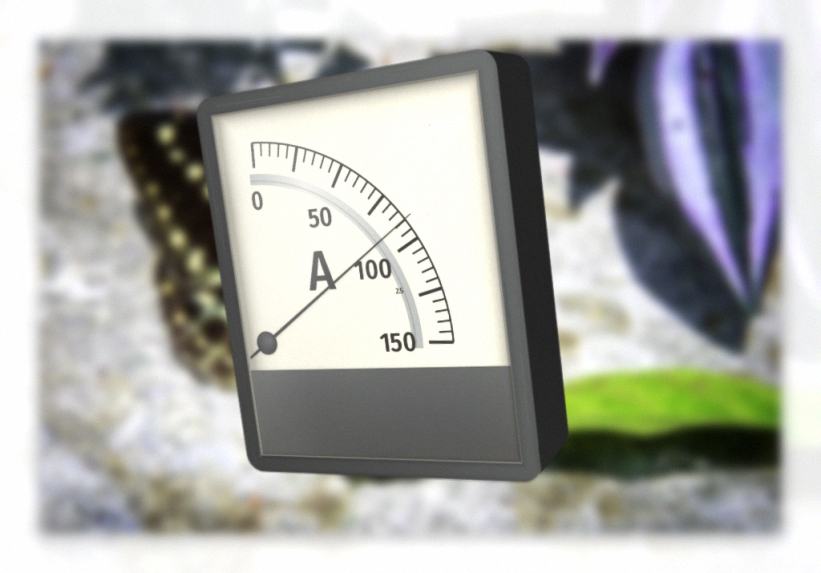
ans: 90,A
